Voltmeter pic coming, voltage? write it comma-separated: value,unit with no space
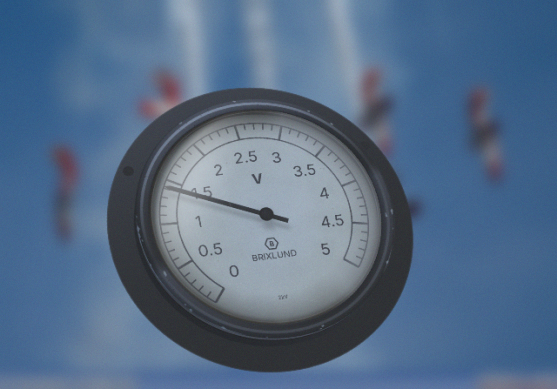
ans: 1.4,V
